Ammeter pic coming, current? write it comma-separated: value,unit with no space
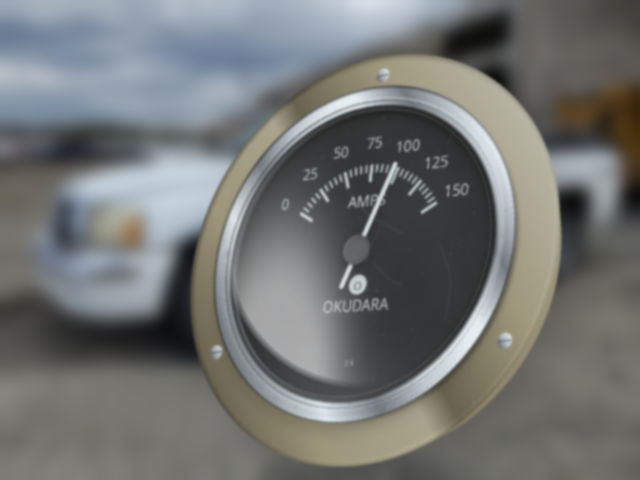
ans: 100,A
